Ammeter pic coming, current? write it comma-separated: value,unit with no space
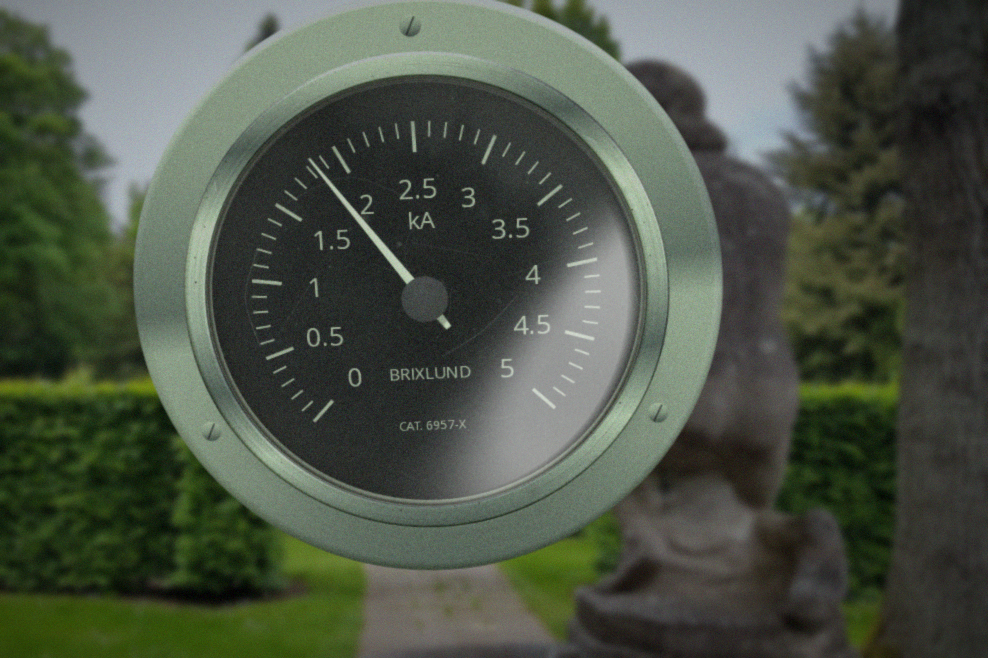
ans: 1.85,kA
